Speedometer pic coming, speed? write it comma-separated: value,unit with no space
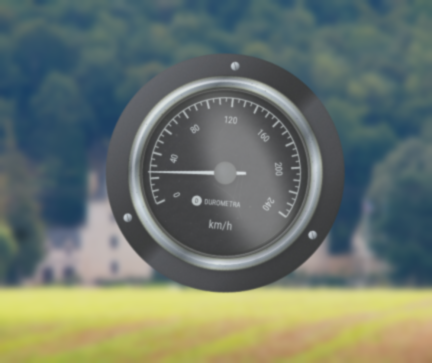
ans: 25,km/h
